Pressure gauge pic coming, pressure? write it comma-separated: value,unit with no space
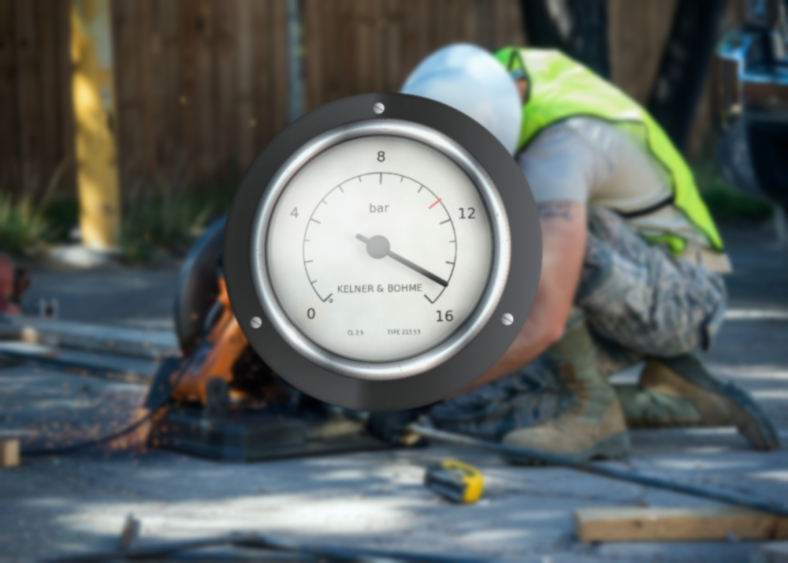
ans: 15,bar
